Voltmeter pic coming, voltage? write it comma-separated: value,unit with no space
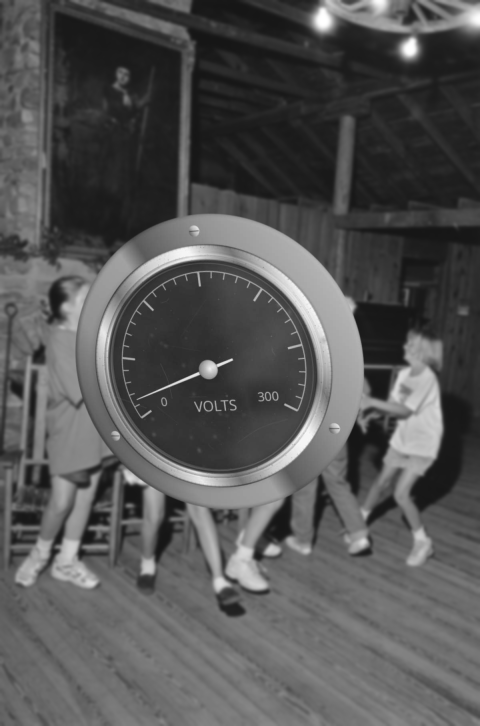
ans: 15,V
